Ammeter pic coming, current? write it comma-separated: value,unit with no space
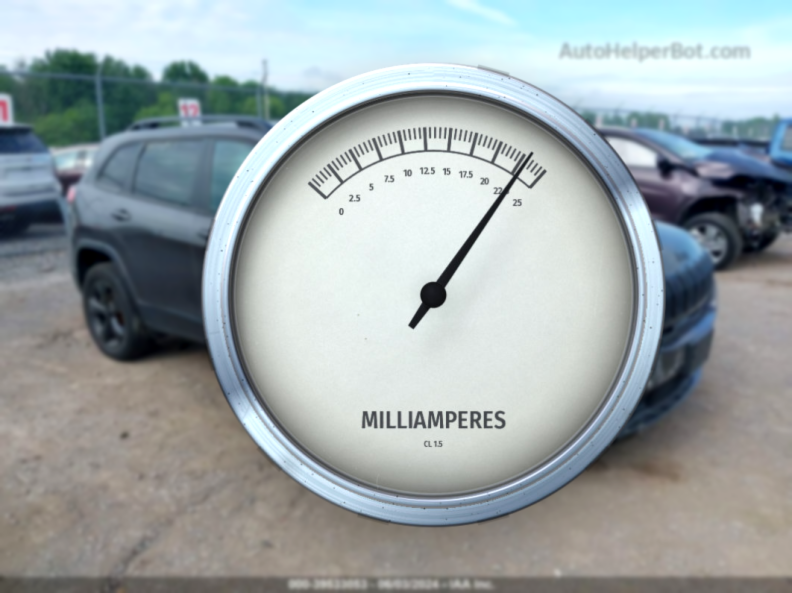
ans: 23,mA
